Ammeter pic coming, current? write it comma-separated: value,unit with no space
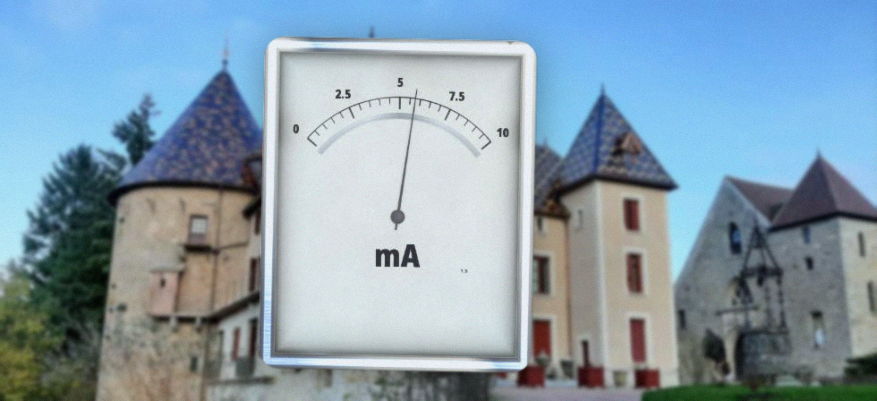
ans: 5.75,mA
